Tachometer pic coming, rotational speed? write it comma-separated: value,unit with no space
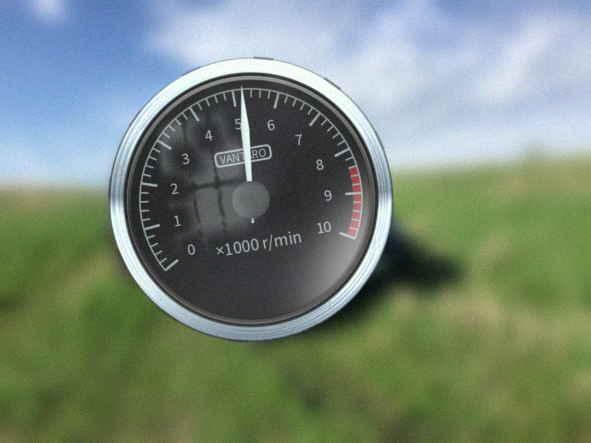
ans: 5200,rpm
